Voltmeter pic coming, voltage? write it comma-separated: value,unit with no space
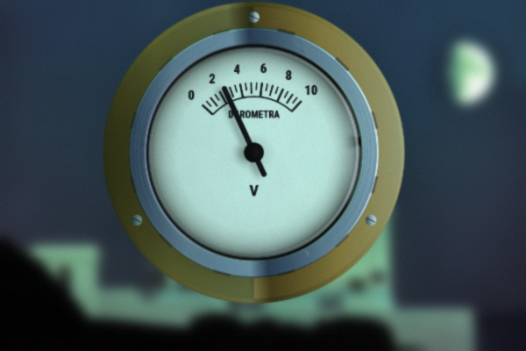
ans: 2.5,V
